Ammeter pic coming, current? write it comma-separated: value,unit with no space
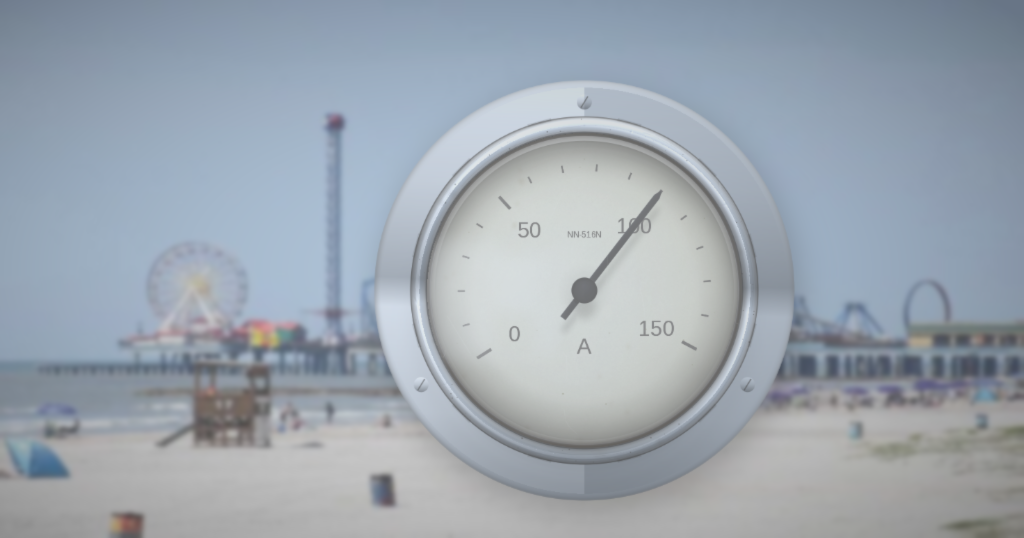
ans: 100,A
